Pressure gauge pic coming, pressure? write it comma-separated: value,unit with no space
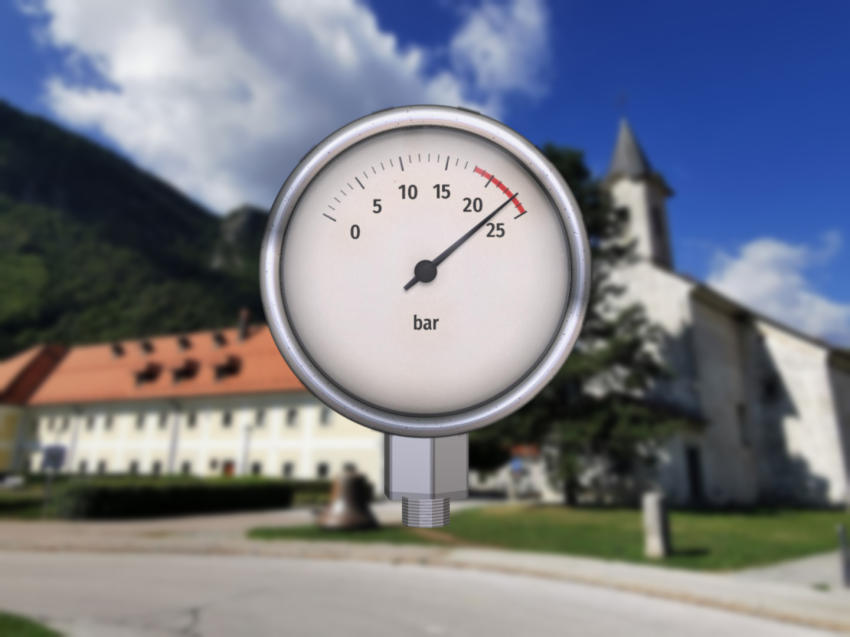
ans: 23,bar
